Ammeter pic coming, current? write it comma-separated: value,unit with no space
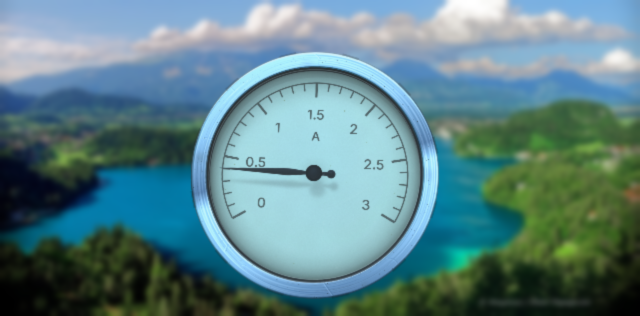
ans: 0.4,A
